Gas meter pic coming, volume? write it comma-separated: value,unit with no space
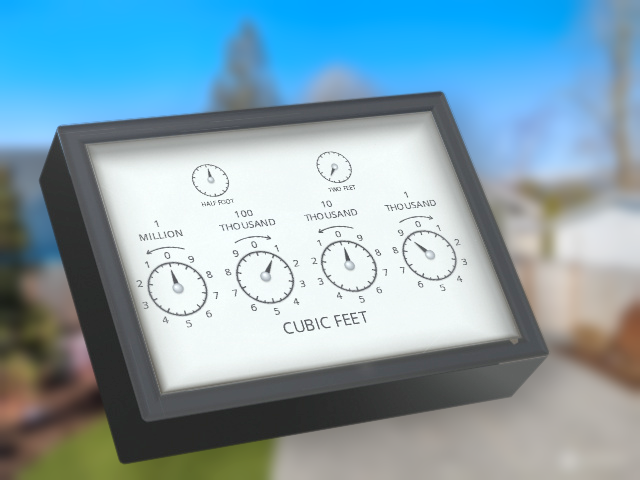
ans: 9900,ft³
